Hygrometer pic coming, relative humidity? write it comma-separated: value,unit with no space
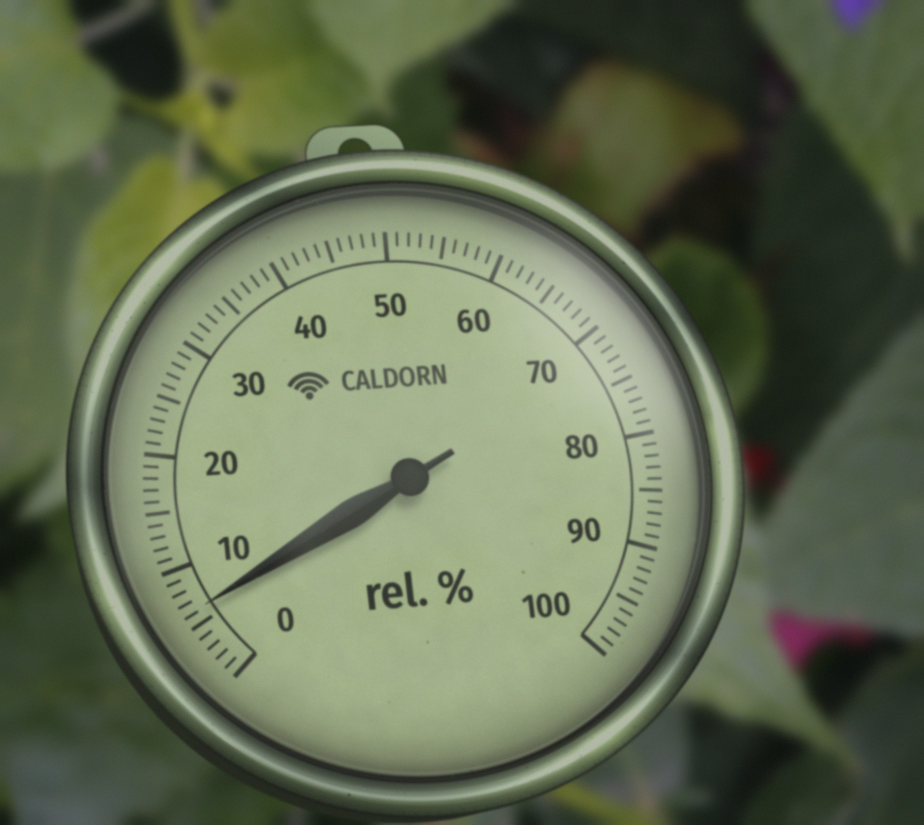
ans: 6,%
